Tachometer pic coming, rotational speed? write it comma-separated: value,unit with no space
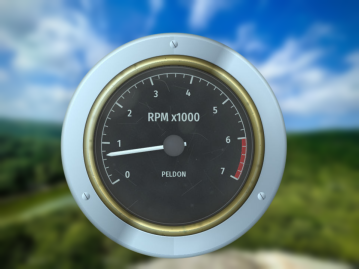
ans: 700,rpm
